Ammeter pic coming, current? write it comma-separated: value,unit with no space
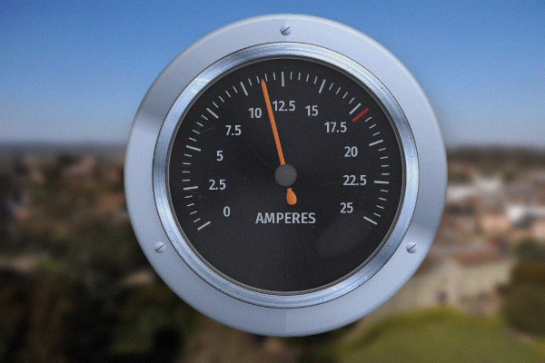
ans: 11.25,A
